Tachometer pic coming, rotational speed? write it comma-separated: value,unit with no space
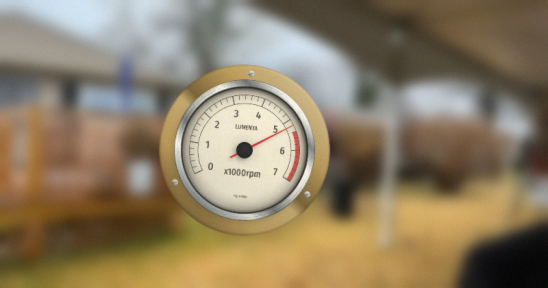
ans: 5200,rpm
